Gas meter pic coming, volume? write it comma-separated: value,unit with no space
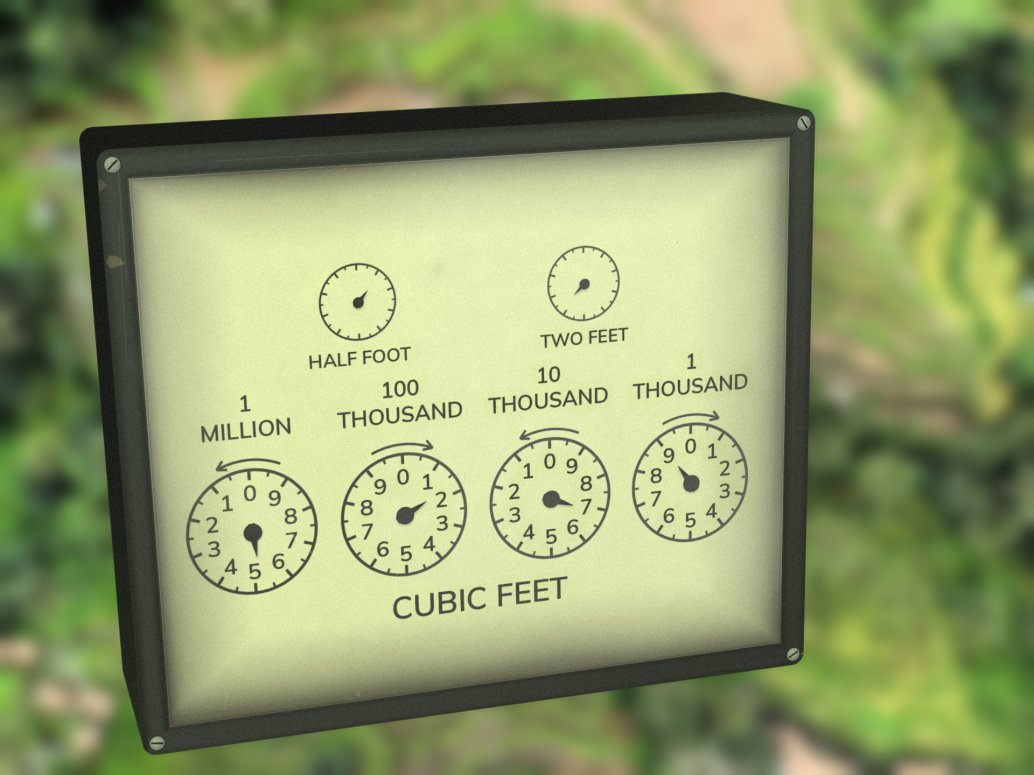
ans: 516900,ft³
